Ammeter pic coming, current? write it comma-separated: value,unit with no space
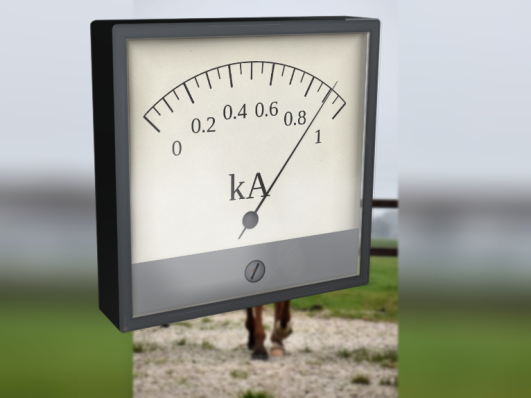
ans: 0.9,kA
